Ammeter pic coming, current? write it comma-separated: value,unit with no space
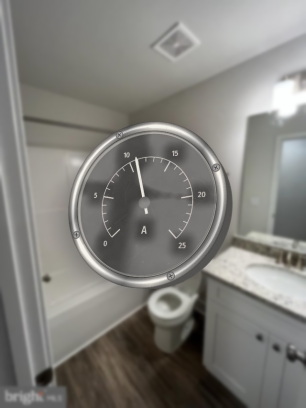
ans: 11,A
